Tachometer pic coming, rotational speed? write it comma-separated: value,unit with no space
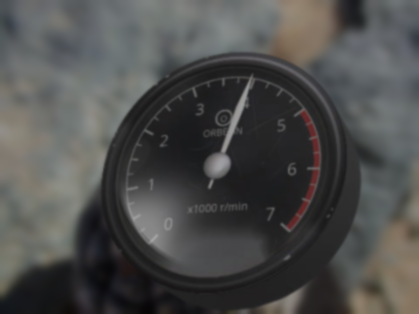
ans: 4000,rpm
